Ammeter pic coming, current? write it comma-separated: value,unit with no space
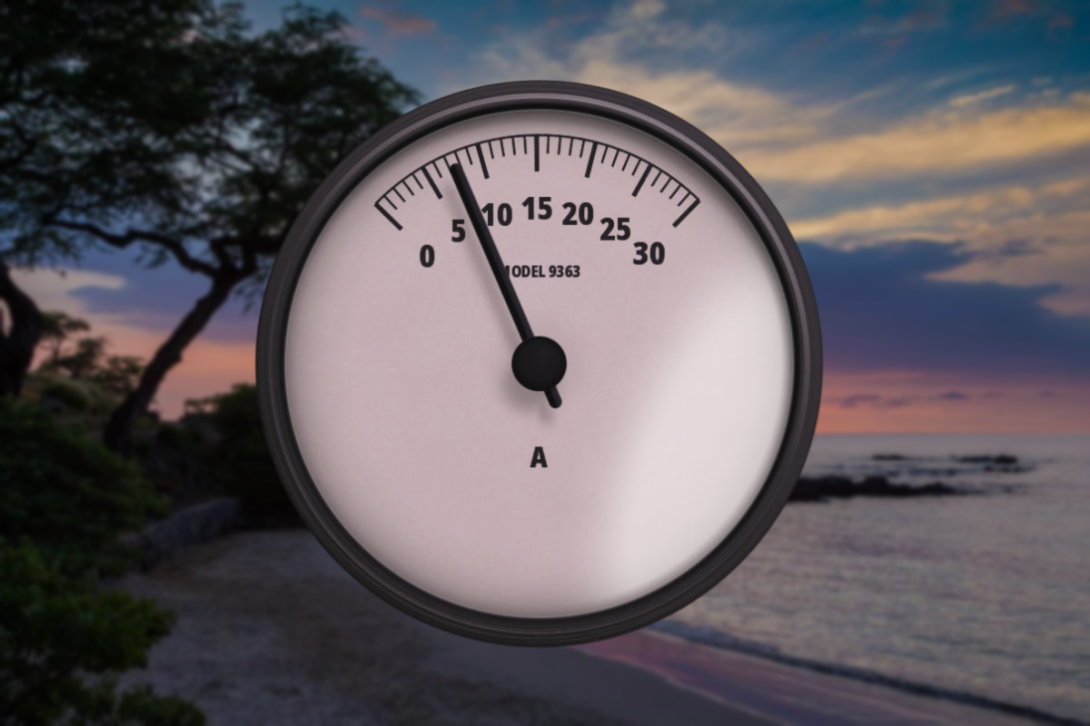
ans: 7.5,A
